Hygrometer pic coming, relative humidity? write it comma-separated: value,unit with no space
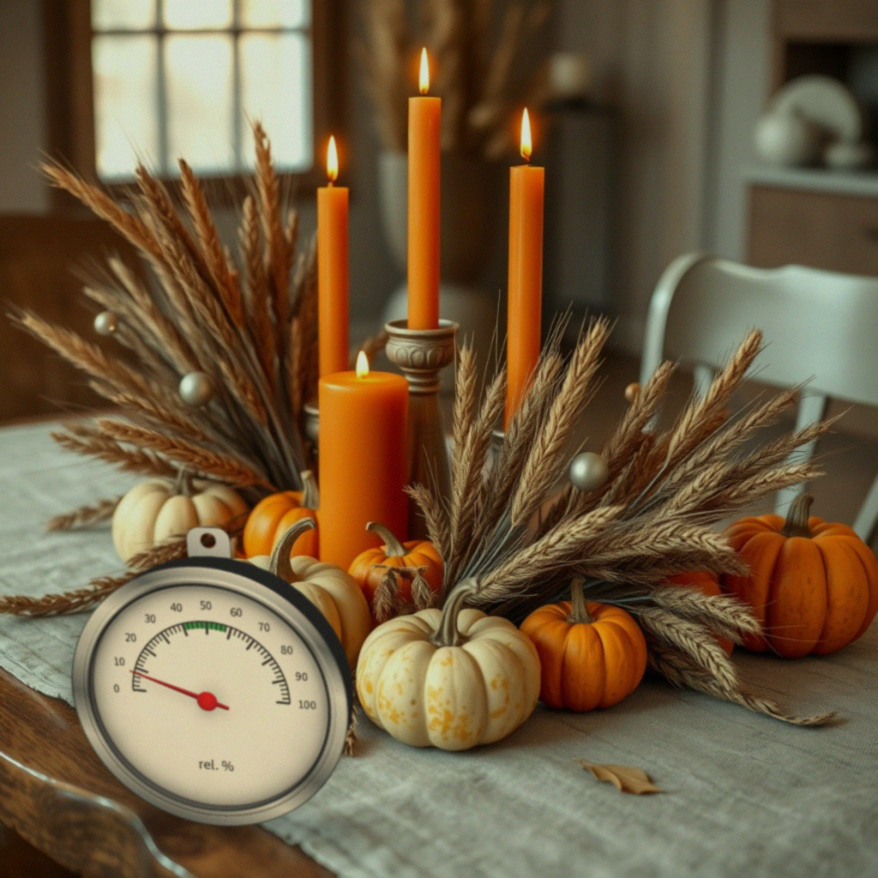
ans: 10,%
